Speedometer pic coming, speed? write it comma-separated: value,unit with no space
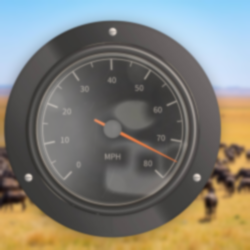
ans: 75,mph
